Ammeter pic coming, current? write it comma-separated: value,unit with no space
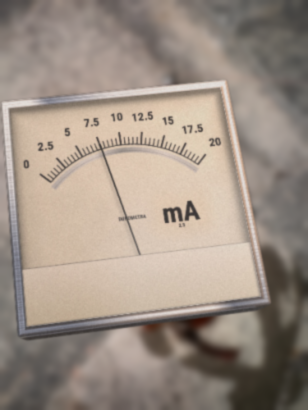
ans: 7.5,mA
